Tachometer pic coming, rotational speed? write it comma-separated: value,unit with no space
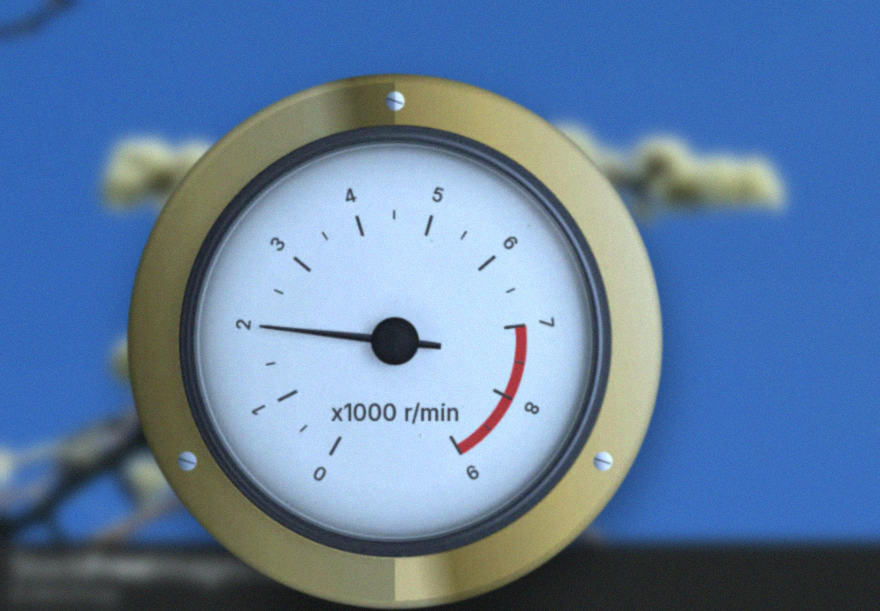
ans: 2000,rpm
